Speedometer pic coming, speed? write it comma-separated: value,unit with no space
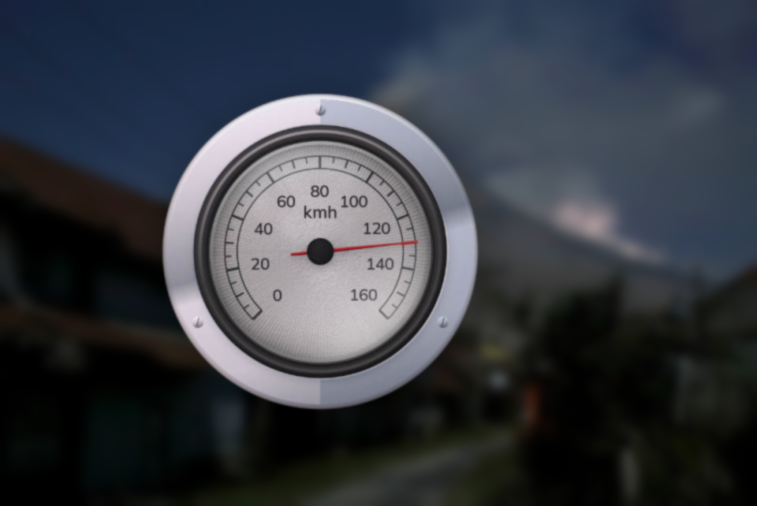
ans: 130,km/h
